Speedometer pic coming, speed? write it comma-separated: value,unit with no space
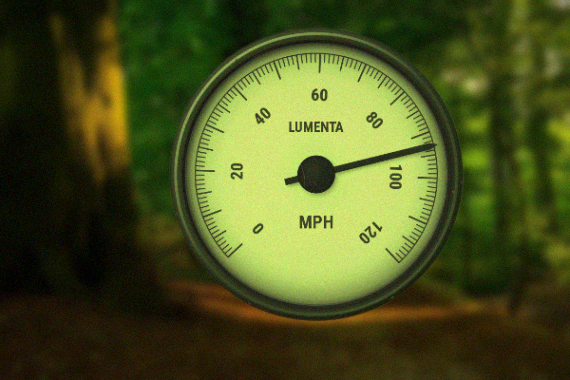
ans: 93,mph
